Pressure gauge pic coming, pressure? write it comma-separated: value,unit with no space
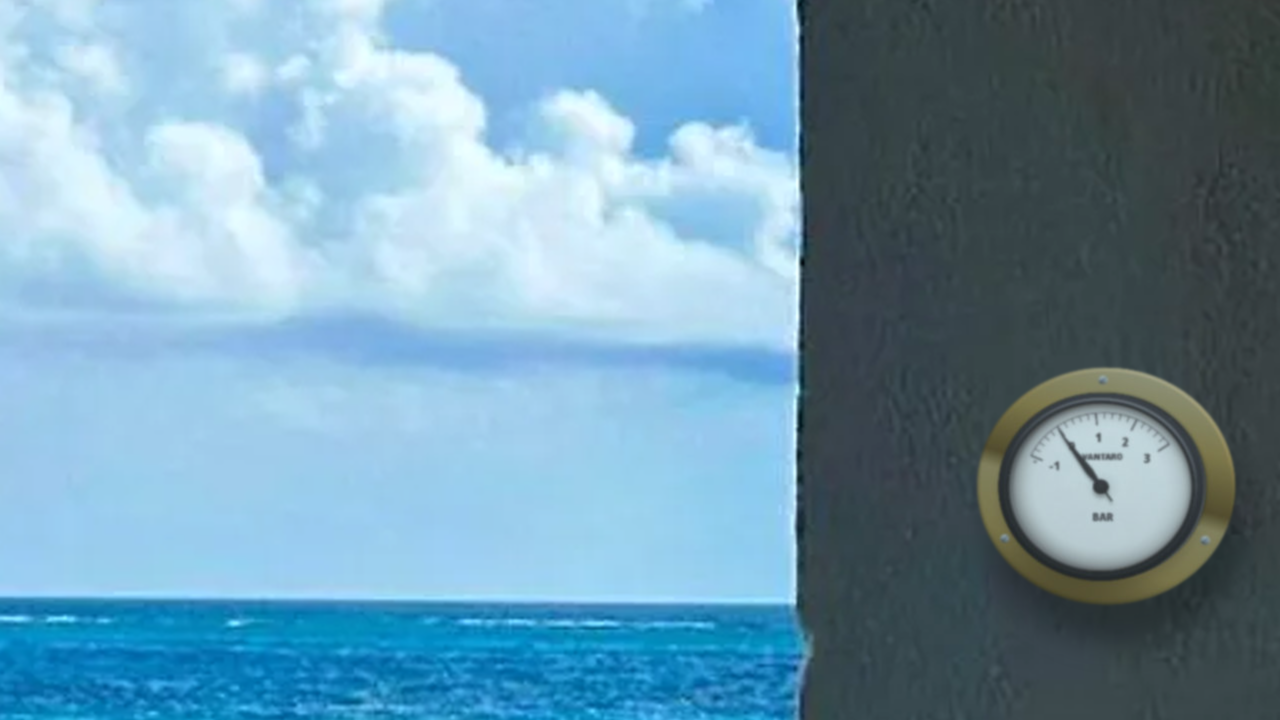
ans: 0,bar
